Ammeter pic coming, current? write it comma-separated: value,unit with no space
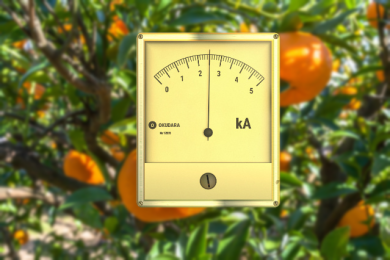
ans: 2.5,kA
